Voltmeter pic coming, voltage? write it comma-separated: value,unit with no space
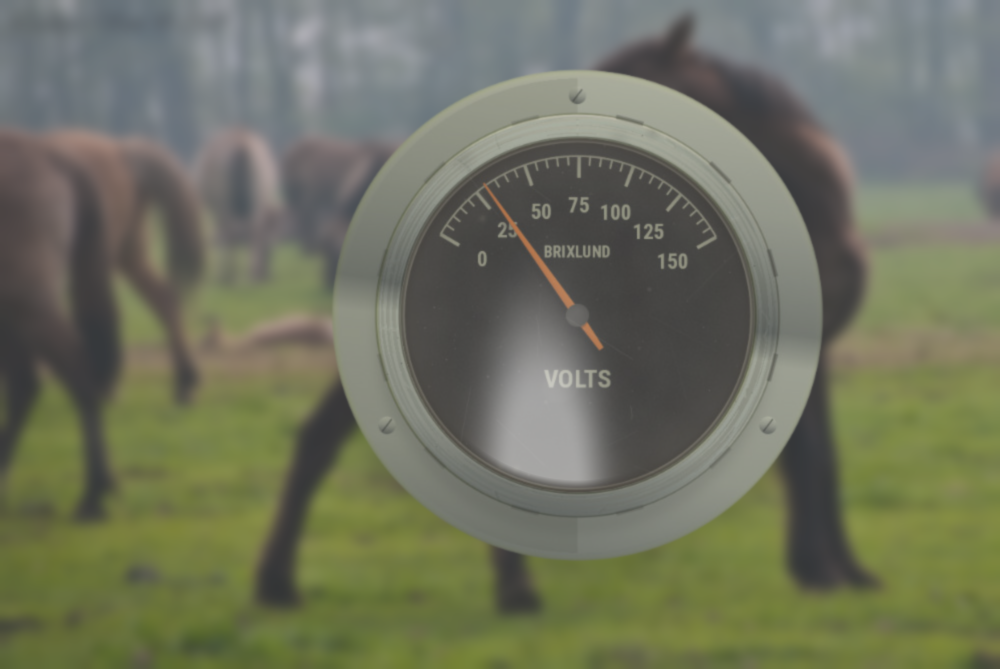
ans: 30,V
